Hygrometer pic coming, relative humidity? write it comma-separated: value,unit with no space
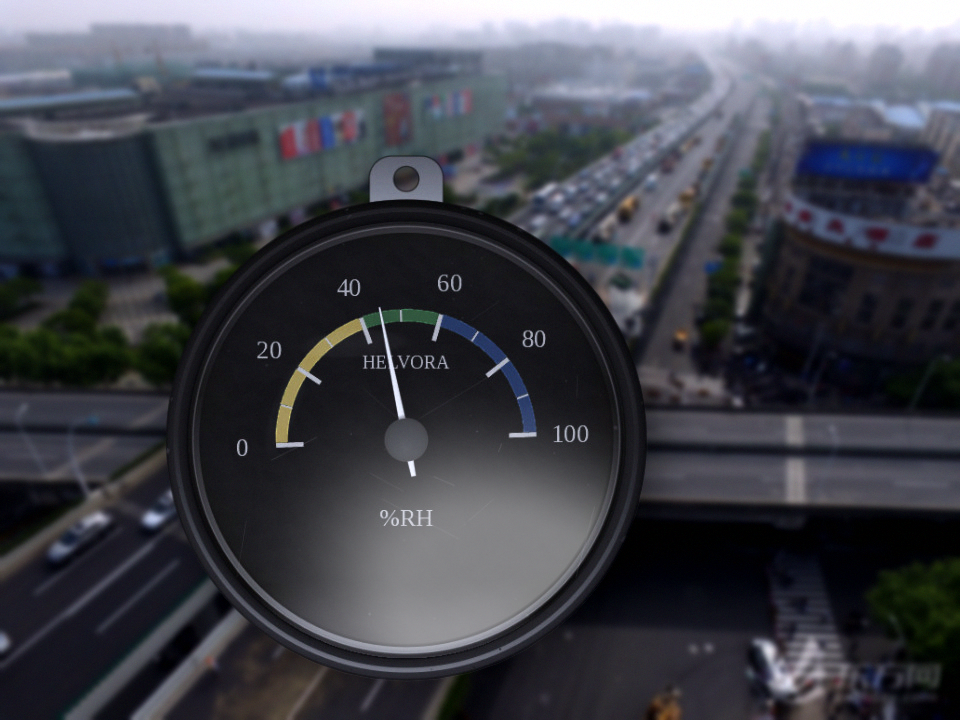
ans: 45,%
